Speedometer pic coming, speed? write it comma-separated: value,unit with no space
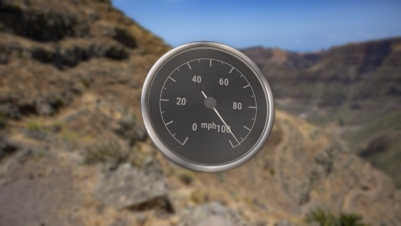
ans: 97.5,mph
